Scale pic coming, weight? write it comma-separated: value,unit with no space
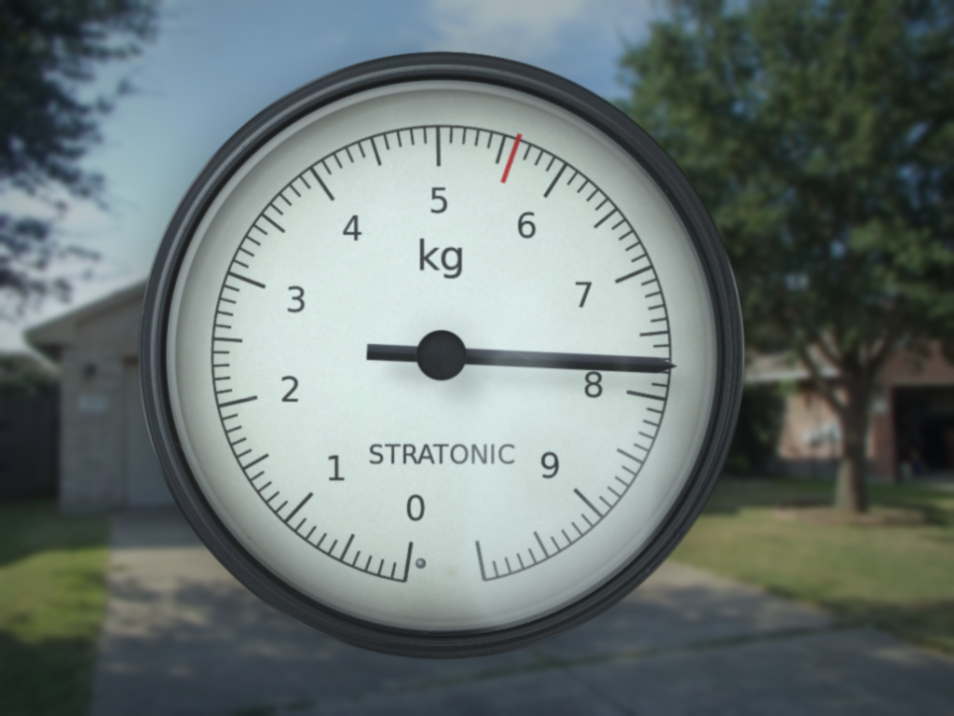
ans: 7.75,kg
